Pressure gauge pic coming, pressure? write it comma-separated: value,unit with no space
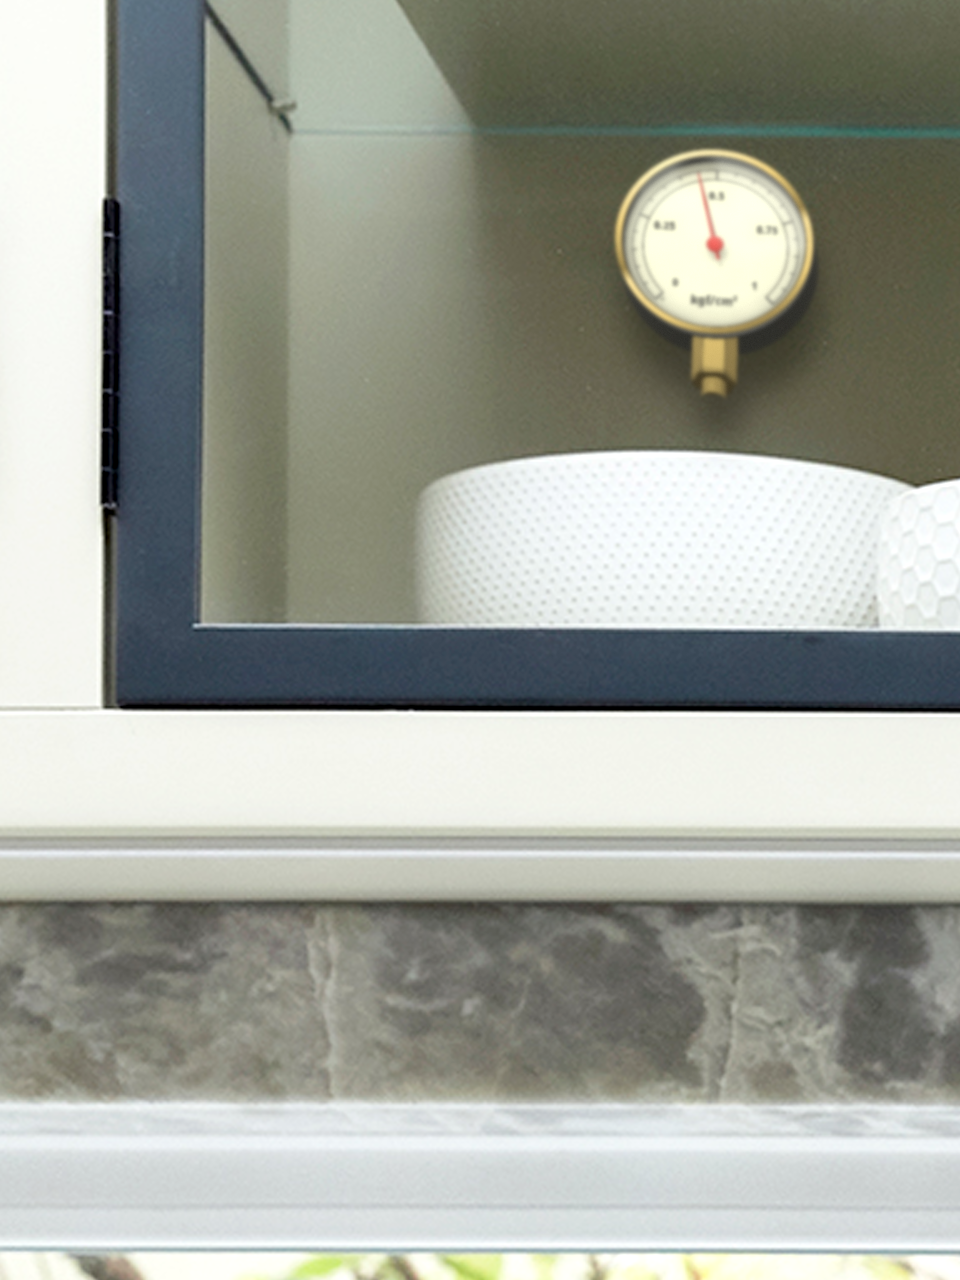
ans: 0.45,kg/cm²
